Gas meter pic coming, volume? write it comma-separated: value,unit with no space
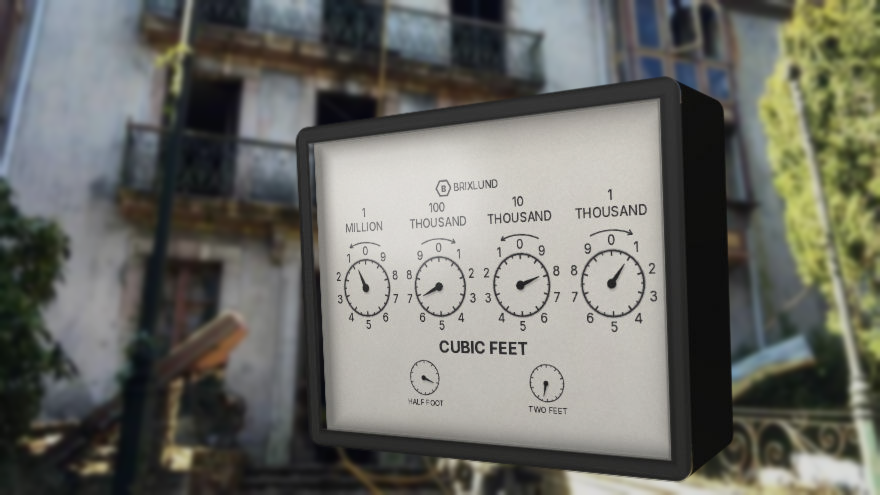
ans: 68100,ft³
